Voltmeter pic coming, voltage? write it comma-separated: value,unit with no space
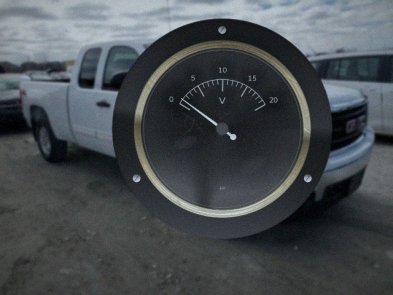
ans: 1,V
